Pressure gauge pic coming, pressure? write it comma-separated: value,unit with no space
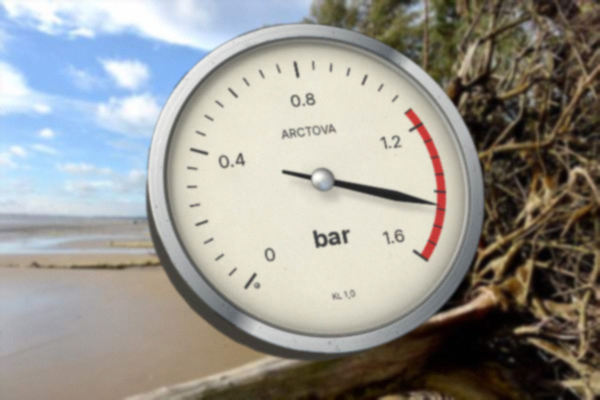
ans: 1.45,bar
